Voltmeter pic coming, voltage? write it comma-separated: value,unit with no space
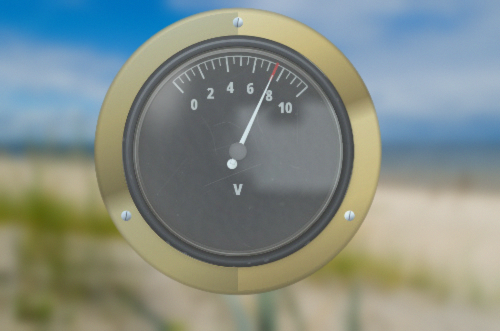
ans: 7.5,V
